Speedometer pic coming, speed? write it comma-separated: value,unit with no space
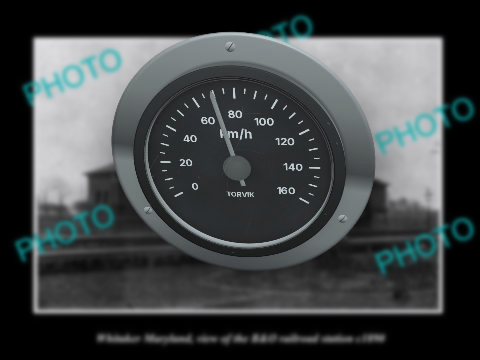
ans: 70,km/h
